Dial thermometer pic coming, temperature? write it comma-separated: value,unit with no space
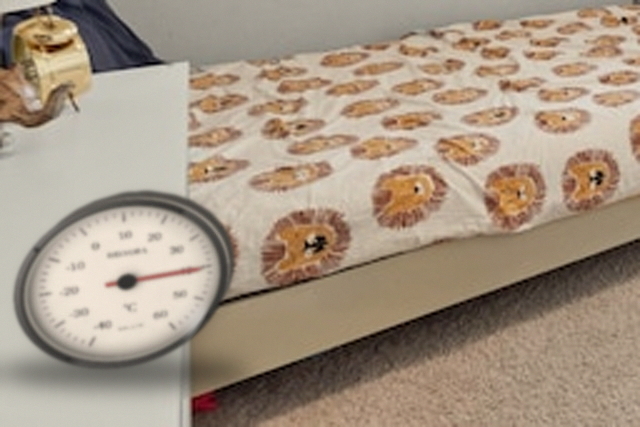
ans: 40,°C
